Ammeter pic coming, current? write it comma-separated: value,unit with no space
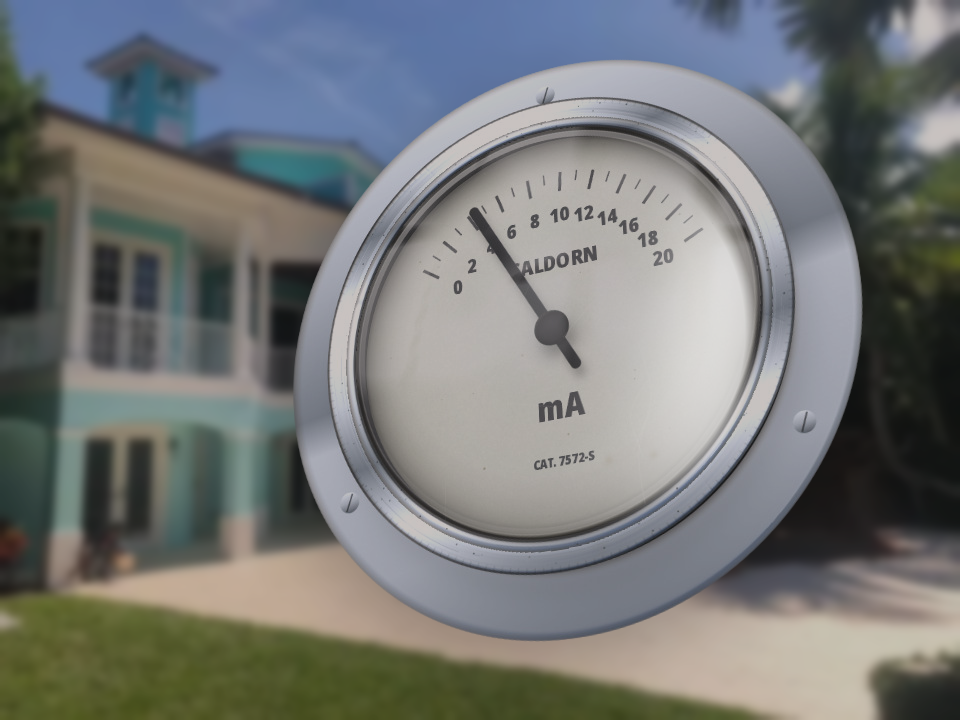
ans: 4.5,mA
